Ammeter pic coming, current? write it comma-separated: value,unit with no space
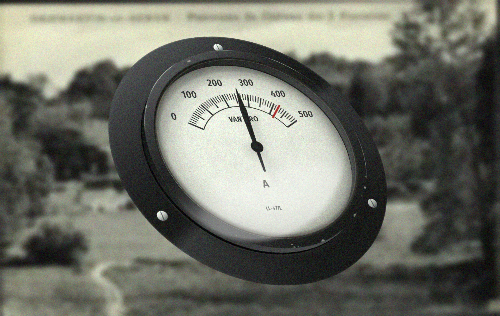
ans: 250,A
